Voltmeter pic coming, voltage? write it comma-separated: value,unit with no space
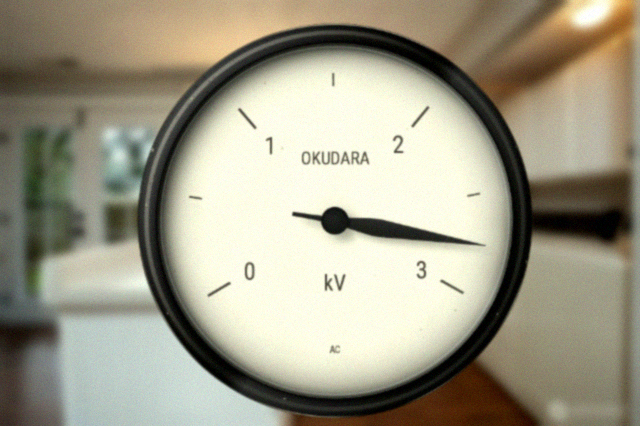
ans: 2.75,kV
